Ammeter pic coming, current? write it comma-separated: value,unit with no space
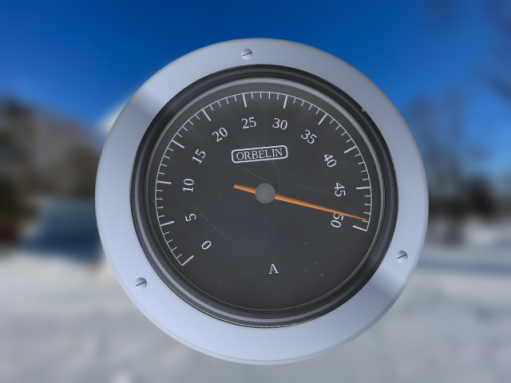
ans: 49,A
